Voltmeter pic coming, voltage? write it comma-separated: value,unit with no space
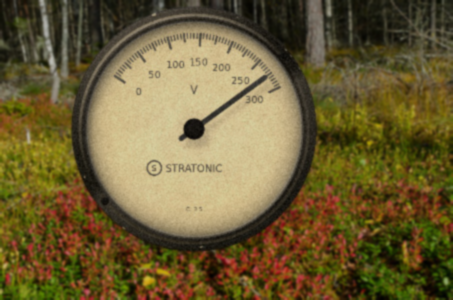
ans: 275,V
